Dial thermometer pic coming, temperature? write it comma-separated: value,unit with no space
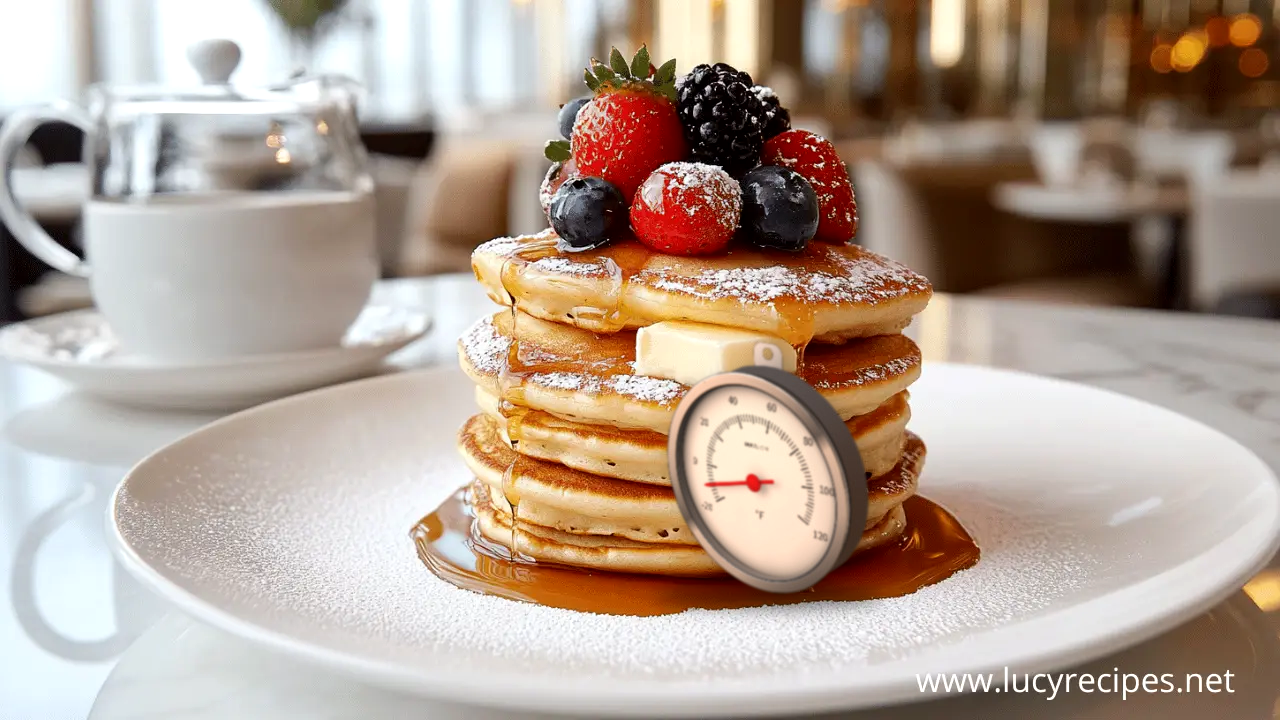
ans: -10,°F
